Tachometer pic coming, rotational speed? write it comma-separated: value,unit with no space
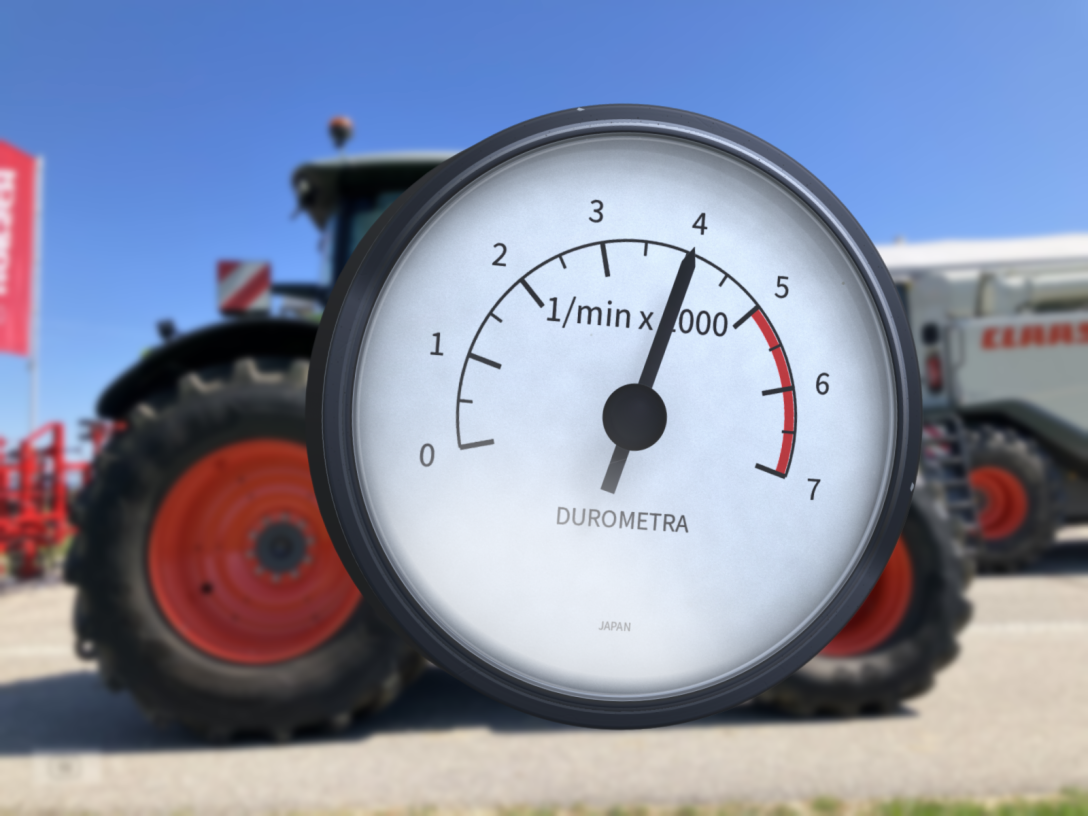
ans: 4000,rpm
